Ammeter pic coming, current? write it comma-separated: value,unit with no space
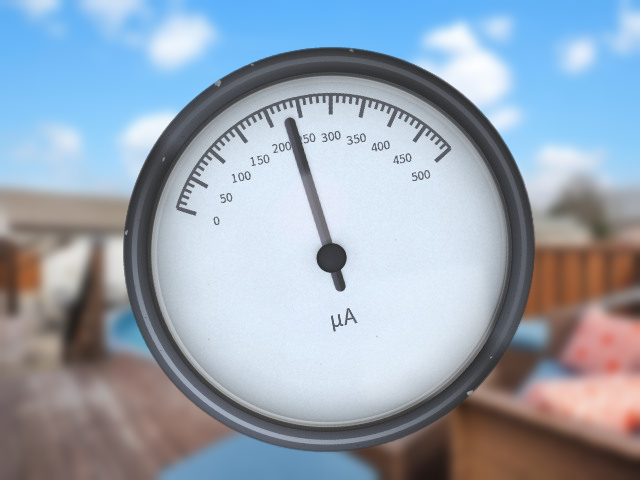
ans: 230,µA
